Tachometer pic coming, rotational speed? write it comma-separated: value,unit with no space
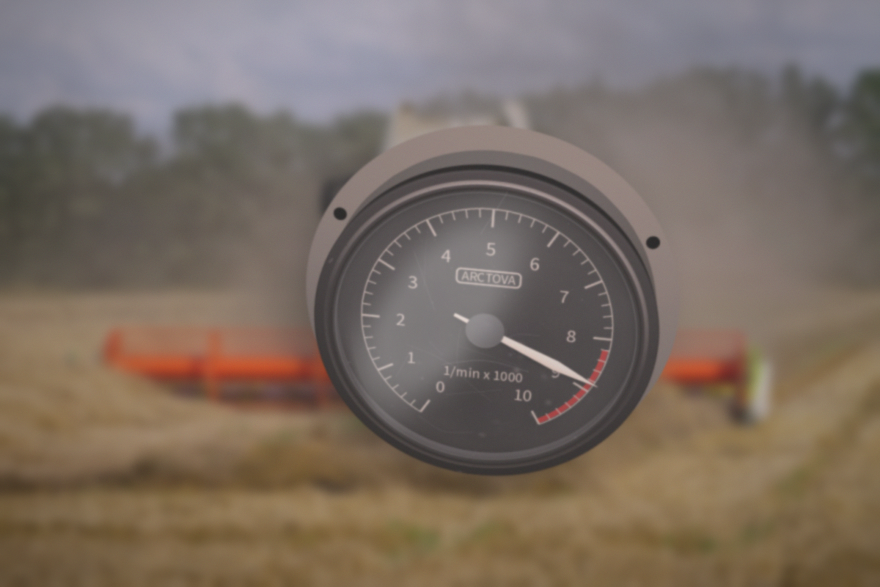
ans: 8800,rpm
